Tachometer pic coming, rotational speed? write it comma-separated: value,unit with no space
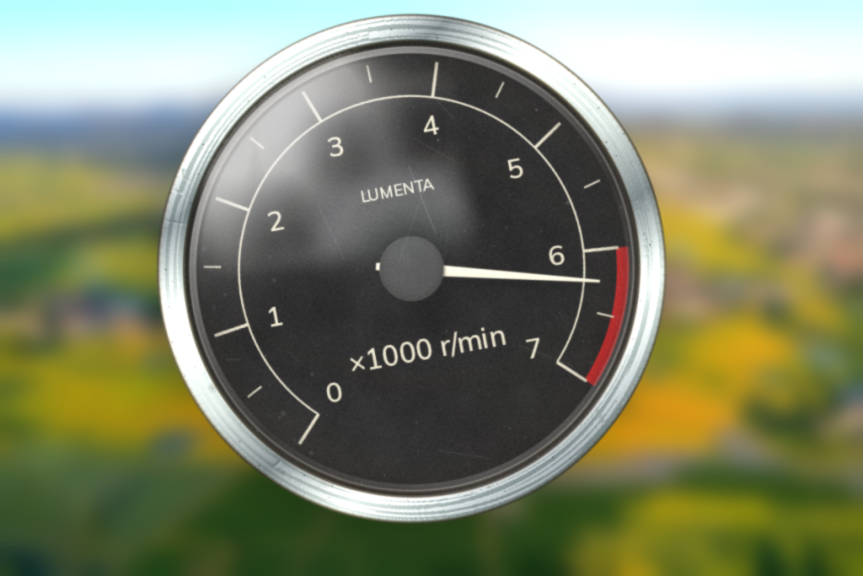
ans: 6250,rpm
